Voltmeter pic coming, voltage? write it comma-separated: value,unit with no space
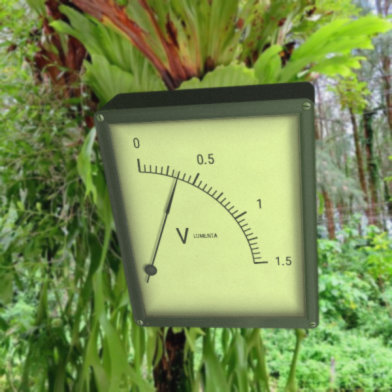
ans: 0.35,V
